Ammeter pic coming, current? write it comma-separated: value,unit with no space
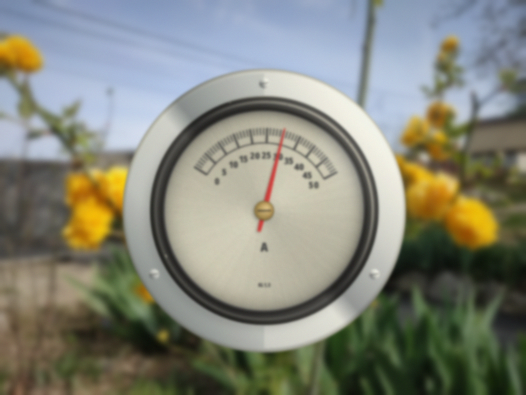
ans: 30,A
